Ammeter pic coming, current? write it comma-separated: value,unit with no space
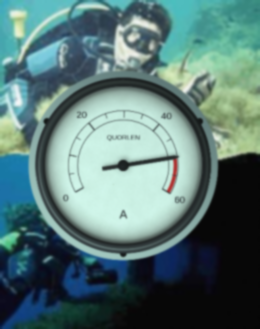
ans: 50,A
